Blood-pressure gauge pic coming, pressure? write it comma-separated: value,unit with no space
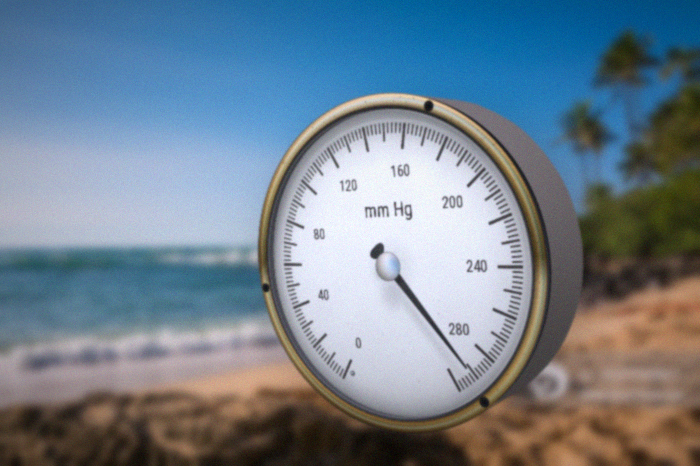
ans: 290,mmHg
